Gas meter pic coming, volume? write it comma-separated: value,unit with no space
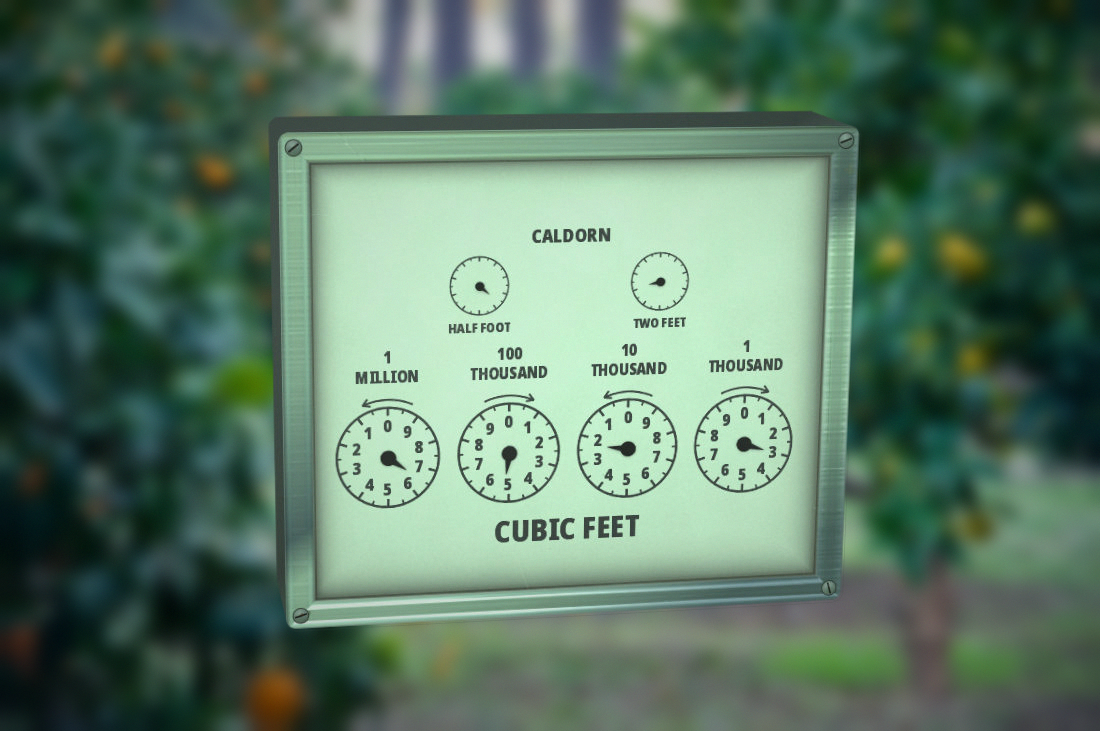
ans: 652300,ft³
